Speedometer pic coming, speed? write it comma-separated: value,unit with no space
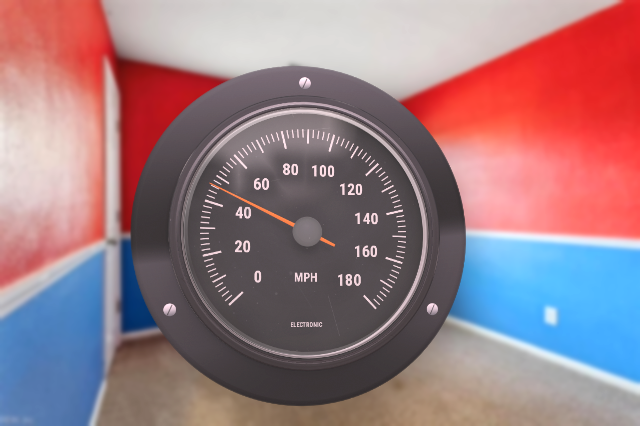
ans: 46,mph
